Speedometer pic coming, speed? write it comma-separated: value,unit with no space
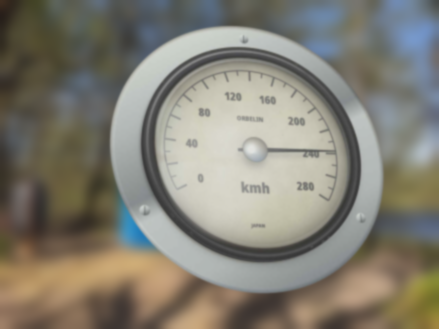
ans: 240,km/h
